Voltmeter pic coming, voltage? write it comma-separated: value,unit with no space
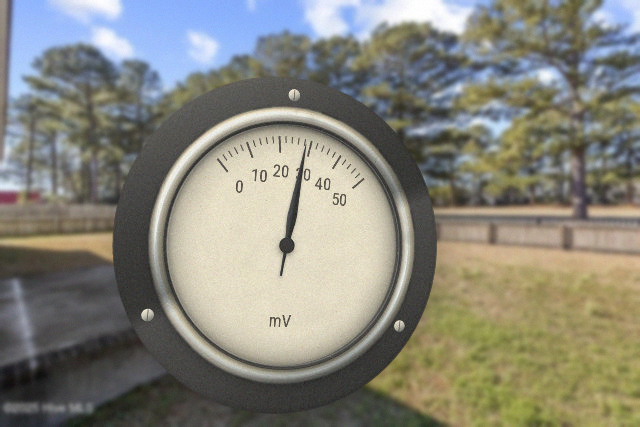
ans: 28,mV
